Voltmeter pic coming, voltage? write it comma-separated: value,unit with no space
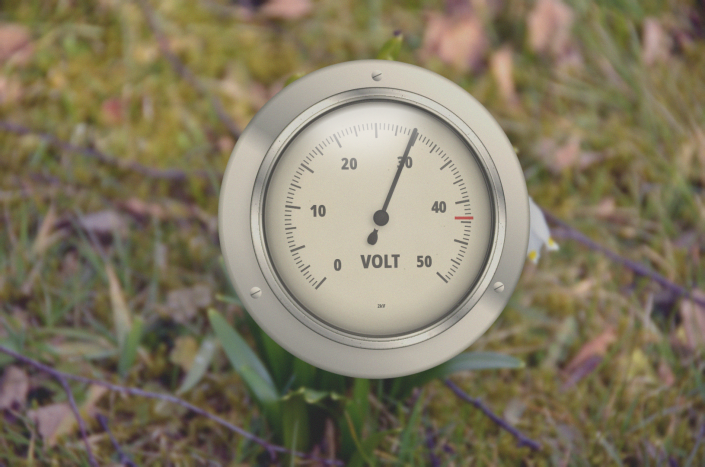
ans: 29.5,V
